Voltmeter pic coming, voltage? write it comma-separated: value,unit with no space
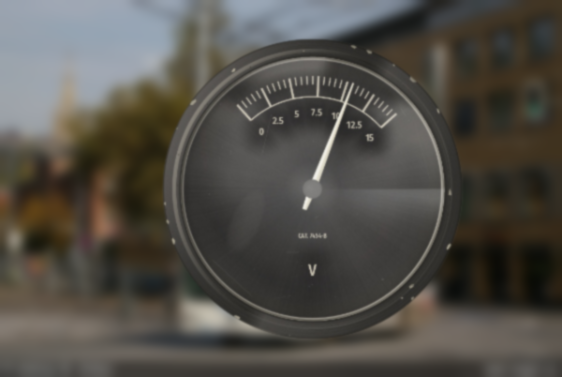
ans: 10.5,V
